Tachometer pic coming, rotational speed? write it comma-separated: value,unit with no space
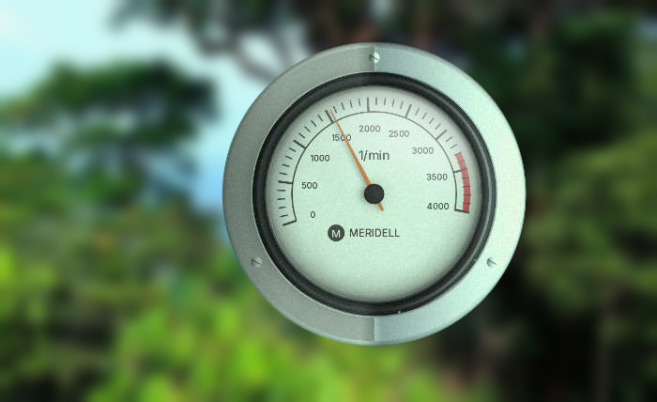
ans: 1550,rpm
